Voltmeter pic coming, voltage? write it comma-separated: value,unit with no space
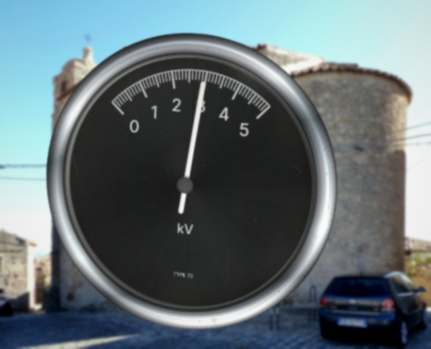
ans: 3,kV
